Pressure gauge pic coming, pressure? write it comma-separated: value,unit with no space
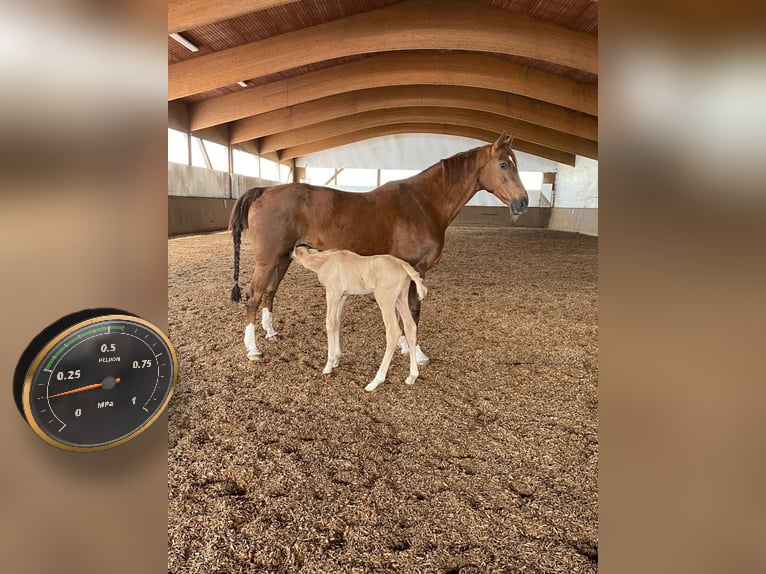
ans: 0.15,MPa
